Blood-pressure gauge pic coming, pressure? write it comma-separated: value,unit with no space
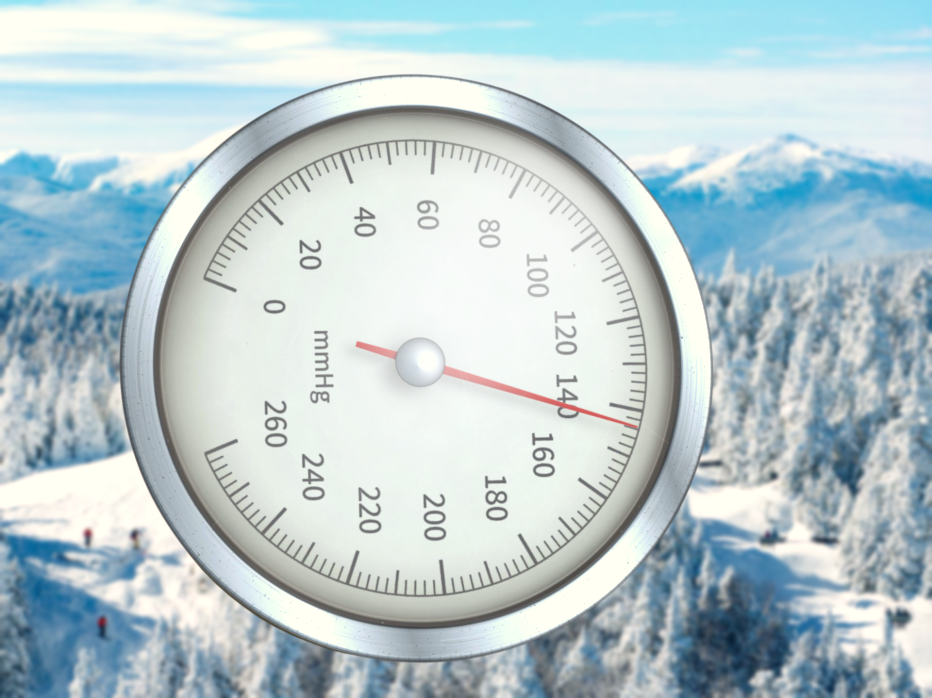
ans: 144,mmHg
